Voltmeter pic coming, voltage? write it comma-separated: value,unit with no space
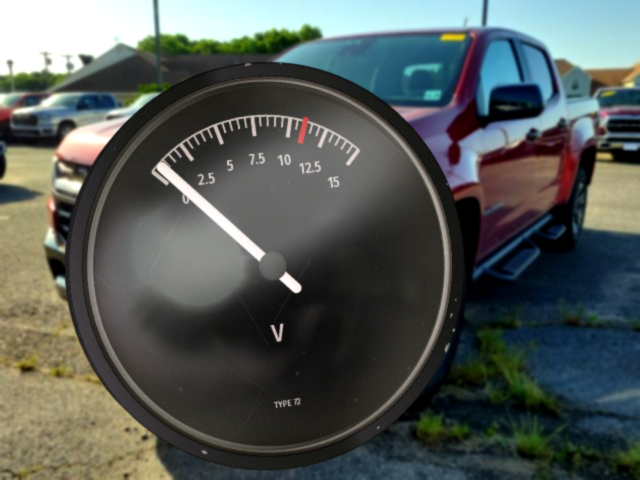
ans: 0.5,V
